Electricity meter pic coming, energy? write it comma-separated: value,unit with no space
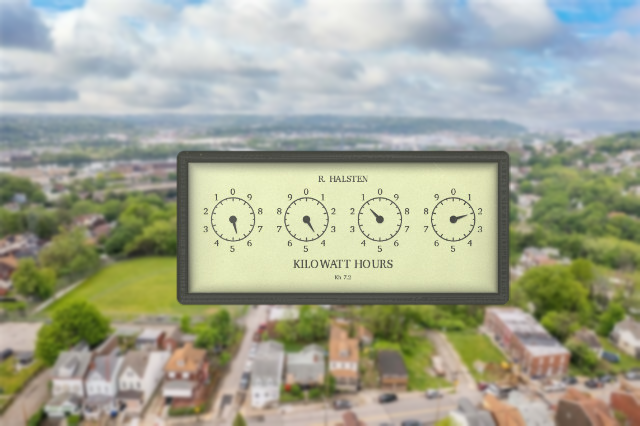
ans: 5412,kWh
